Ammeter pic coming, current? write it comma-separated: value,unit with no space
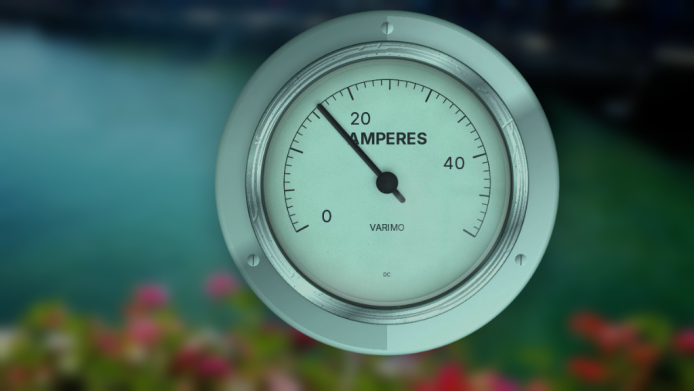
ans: 16,A
